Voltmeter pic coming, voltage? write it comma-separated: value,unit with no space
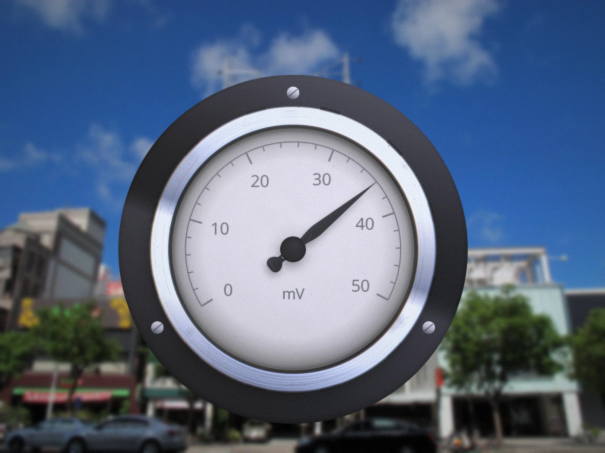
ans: 36,mV
